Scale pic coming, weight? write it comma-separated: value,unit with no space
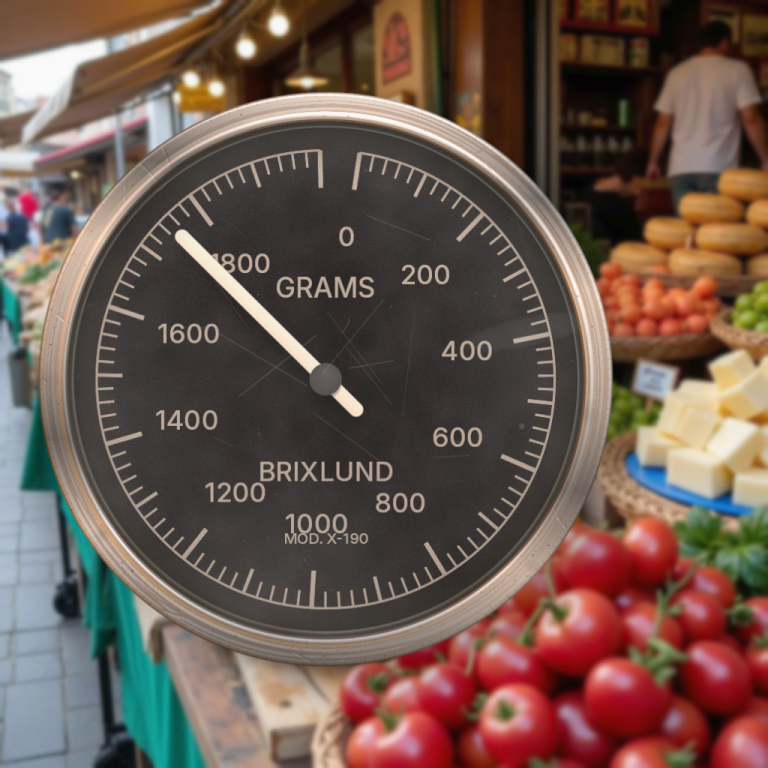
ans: 1750,g
